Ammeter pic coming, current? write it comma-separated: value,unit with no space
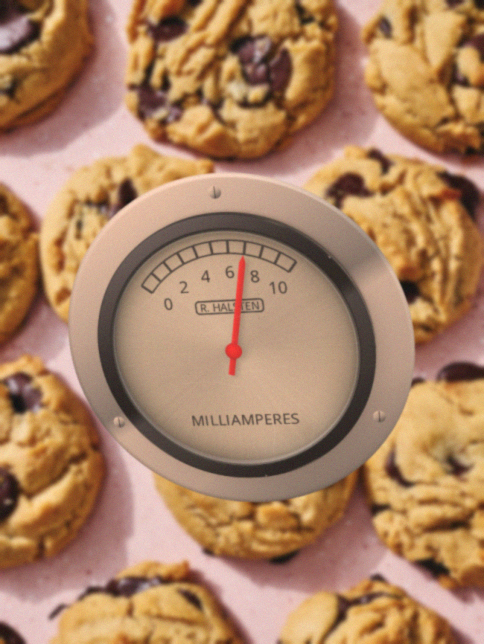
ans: 7,mA
